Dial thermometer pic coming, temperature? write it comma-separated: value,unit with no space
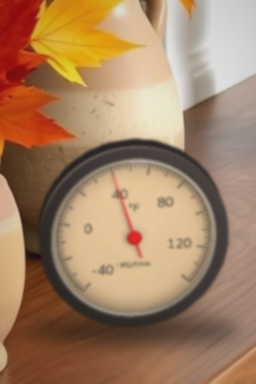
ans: 40,°F
